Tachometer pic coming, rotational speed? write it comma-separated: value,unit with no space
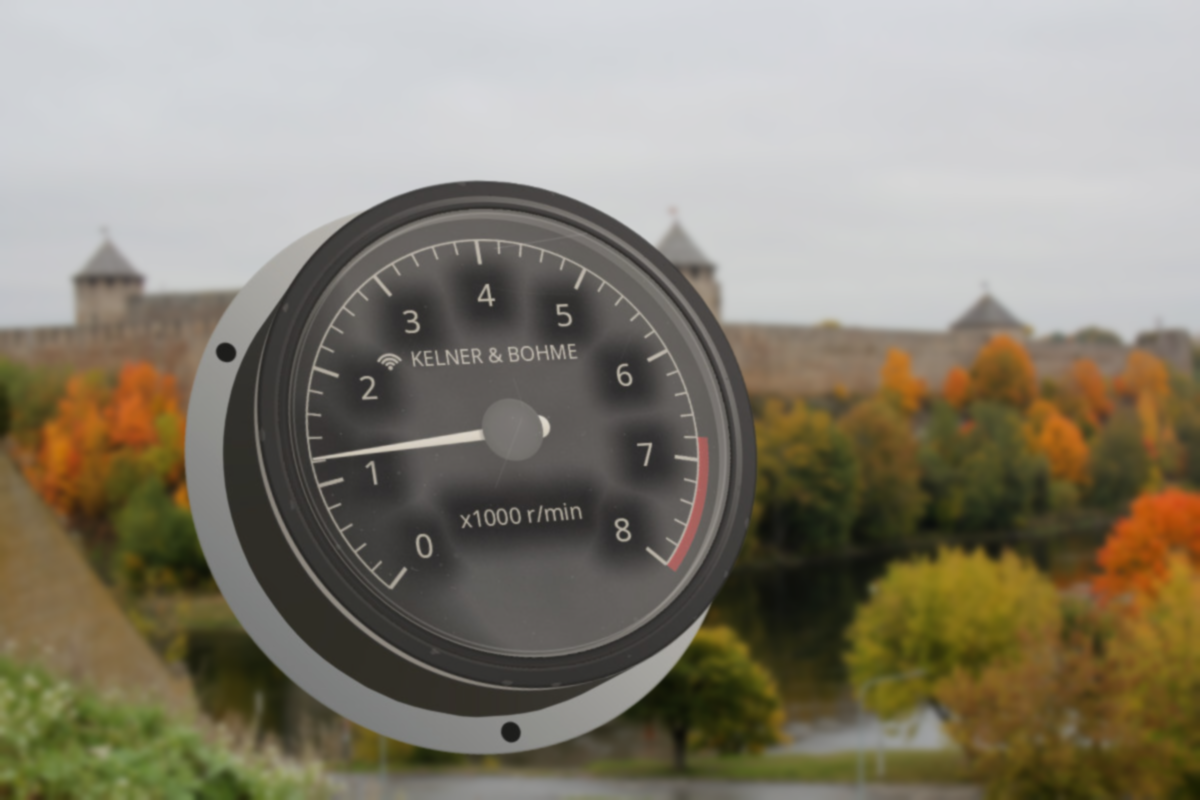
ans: 1200,rpm
